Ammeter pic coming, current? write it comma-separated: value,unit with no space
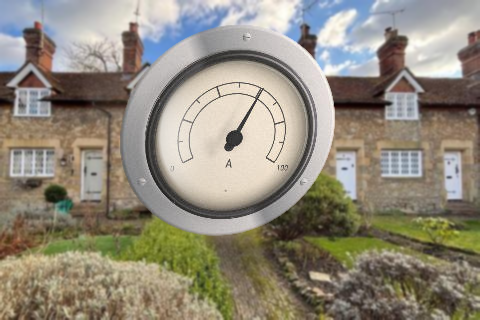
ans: 60,A
